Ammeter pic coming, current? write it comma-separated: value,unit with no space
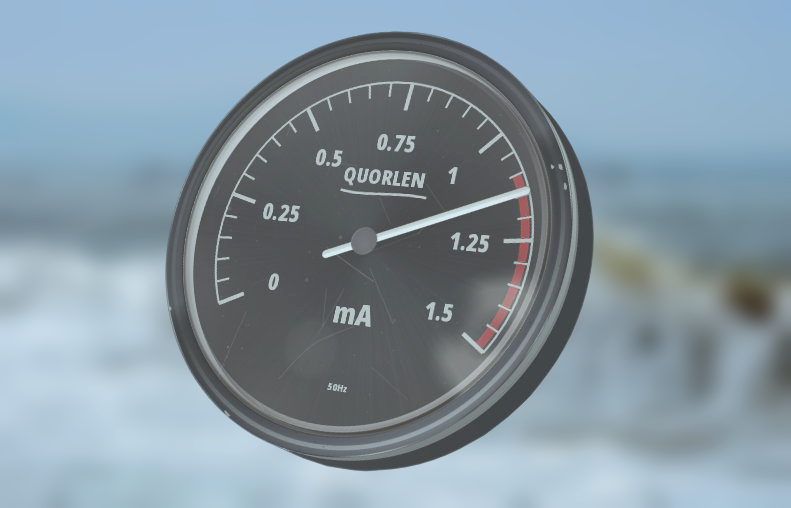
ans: 1.15,mA
